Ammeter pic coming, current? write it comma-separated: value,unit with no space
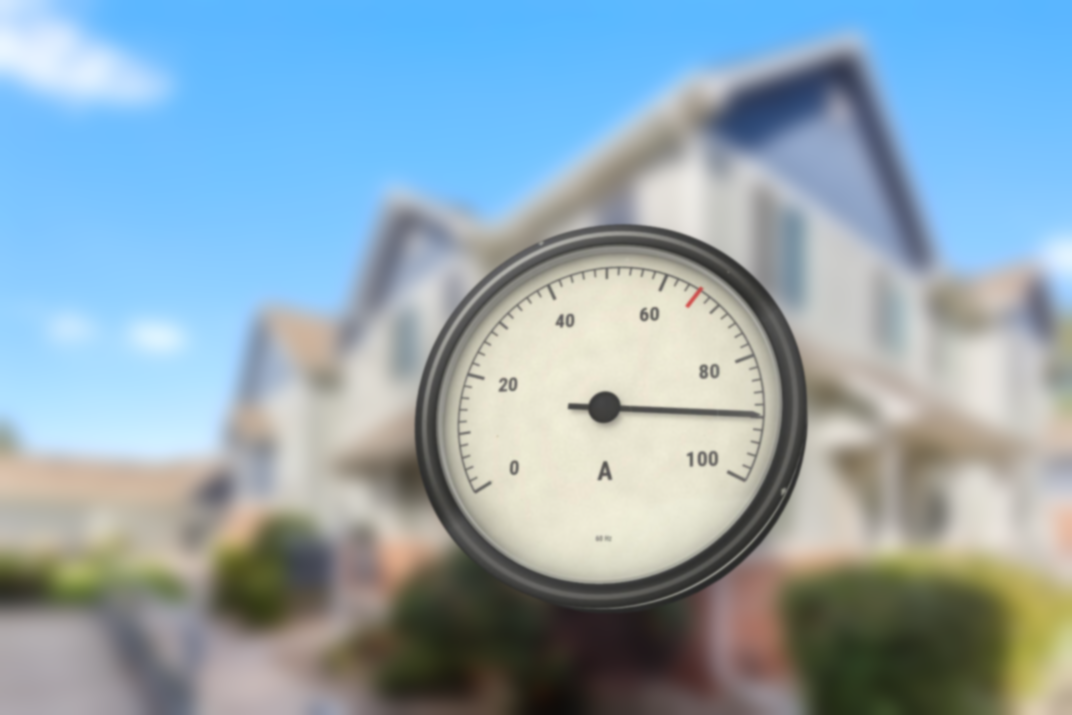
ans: 90,A
